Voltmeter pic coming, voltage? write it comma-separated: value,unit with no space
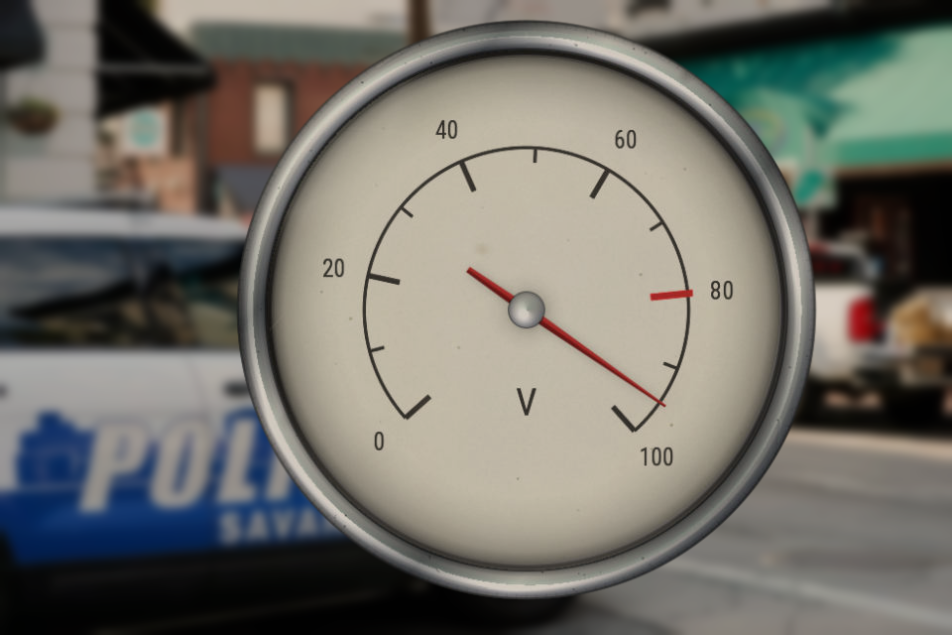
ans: 95,V
